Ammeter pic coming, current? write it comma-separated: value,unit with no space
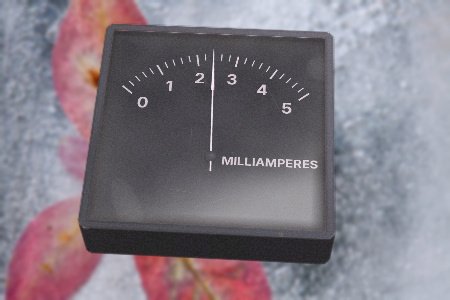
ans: 2.4,mA
